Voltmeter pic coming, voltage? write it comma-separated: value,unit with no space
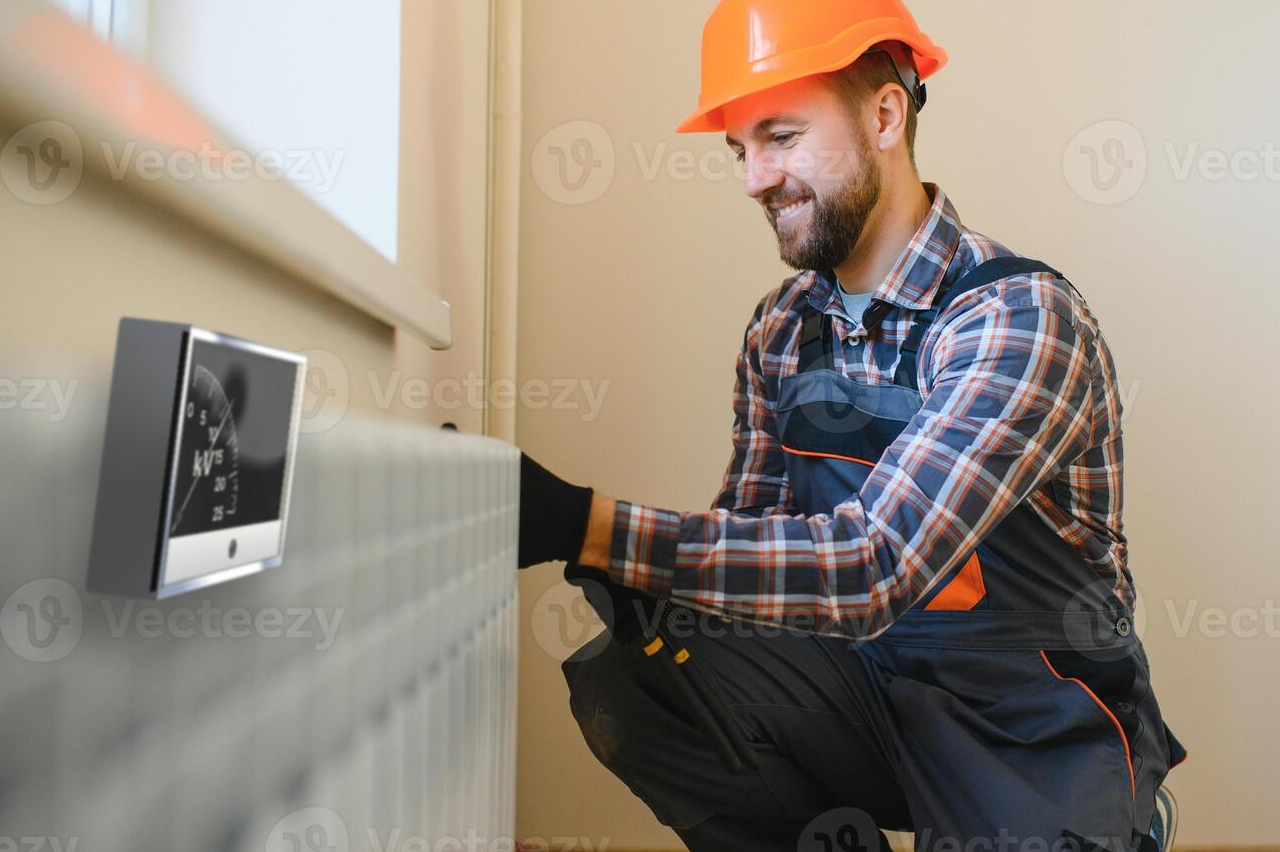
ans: 10,kV
